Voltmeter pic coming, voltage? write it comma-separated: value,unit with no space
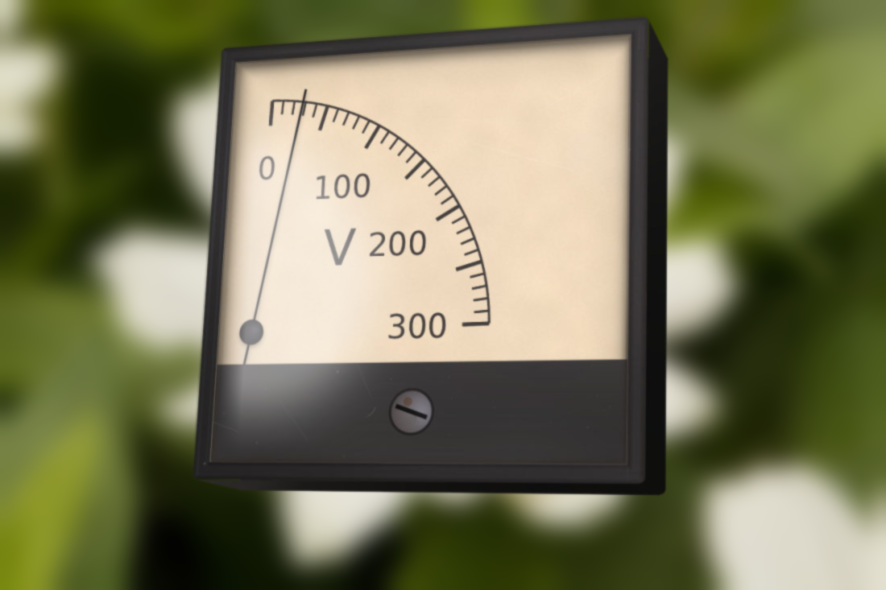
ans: 30,V
